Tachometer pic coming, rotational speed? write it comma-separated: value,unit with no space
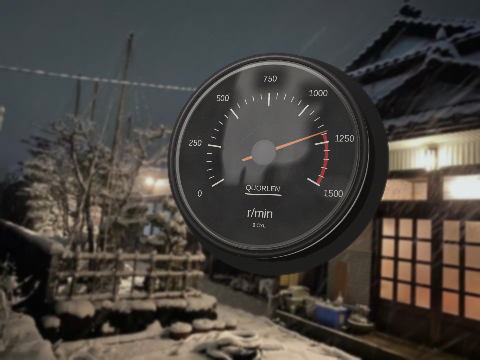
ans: 1200,rpm
